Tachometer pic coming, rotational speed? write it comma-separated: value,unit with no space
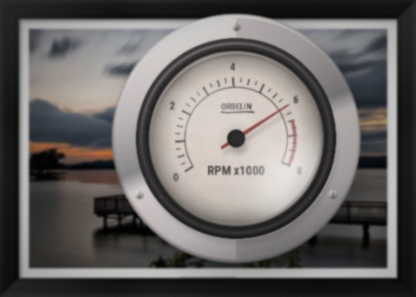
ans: 6000,rpm
